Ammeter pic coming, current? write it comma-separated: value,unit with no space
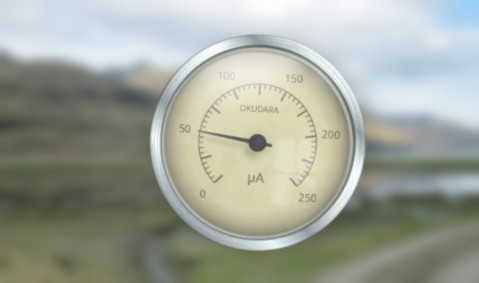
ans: 50,µA
